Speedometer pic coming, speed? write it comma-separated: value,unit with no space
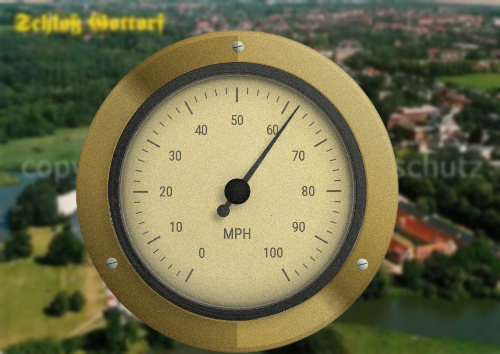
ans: 62,mph
